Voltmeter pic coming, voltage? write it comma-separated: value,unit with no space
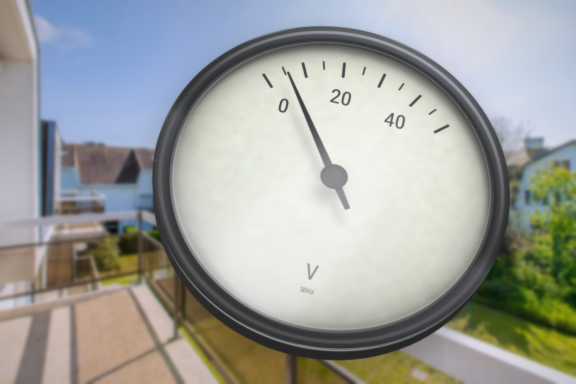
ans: 5,V
